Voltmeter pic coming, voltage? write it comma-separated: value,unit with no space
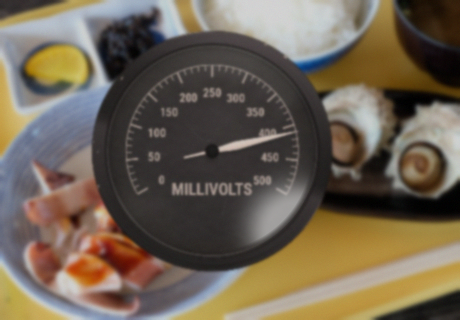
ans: 410,mV
